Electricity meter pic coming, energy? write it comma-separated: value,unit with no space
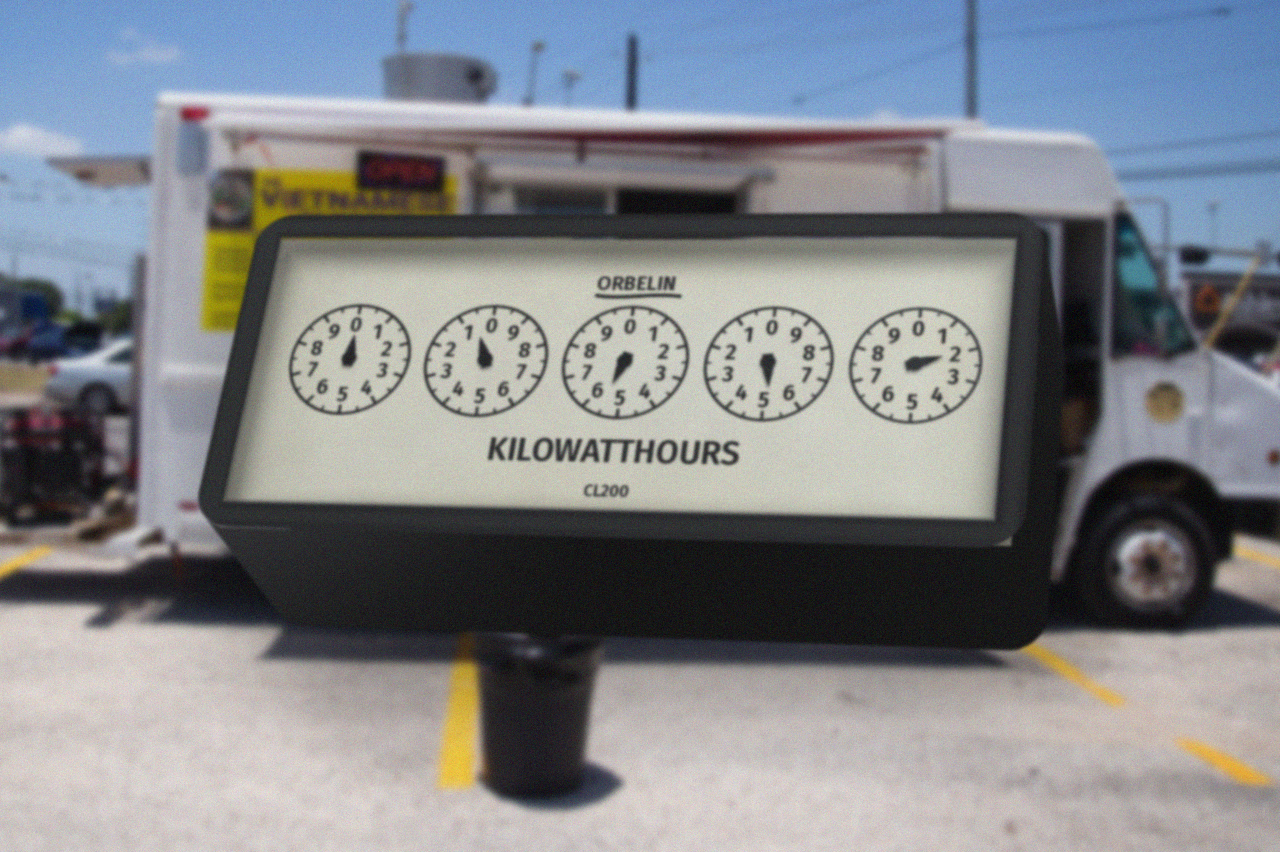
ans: 552,kWh
